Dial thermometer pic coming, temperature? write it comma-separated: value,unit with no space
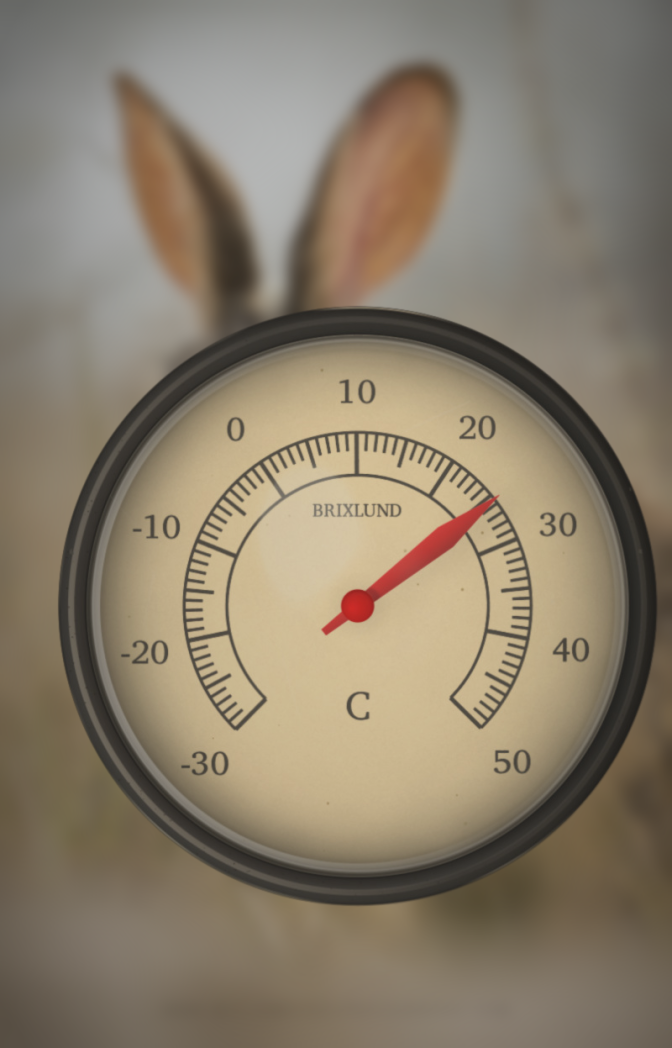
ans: 25.5,°C
